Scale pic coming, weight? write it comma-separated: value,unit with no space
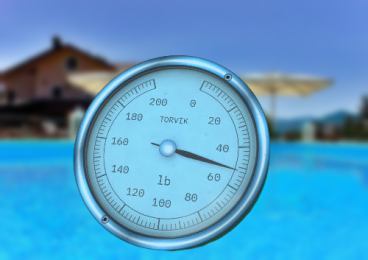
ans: 52,lb
